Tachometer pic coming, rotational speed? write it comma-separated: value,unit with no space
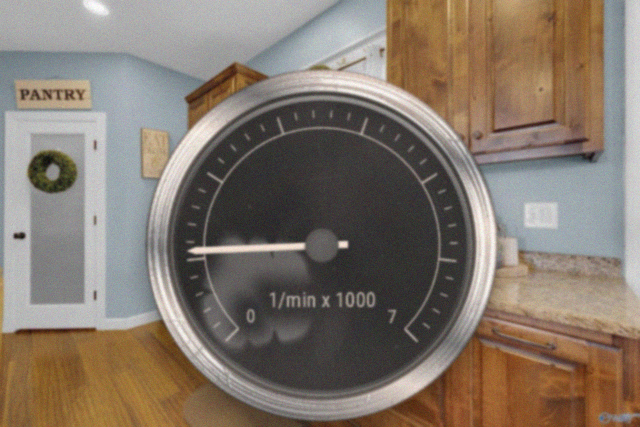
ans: 1100,rpm
